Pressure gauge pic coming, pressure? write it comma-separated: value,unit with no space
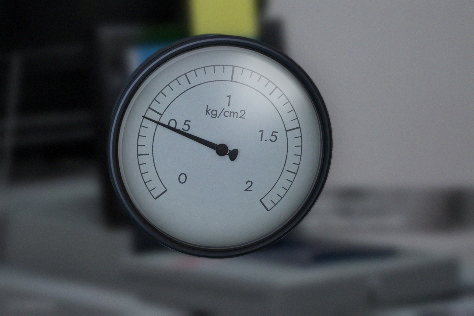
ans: 0.45,kg/cm²
